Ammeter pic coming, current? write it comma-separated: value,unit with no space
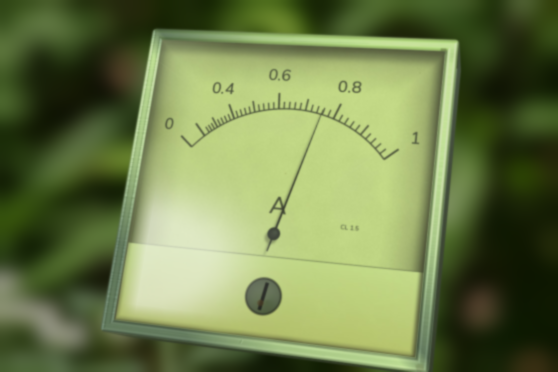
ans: 0.76,A
